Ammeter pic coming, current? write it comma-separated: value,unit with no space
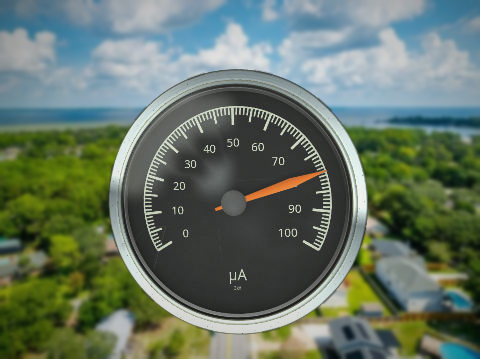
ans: 80,µA
